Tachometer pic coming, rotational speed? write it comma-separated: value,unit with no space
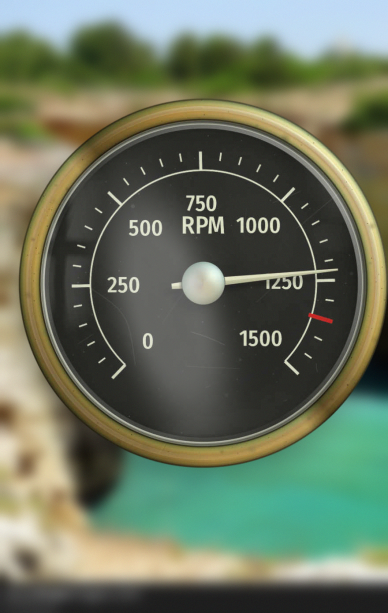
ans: 1225,rpm
